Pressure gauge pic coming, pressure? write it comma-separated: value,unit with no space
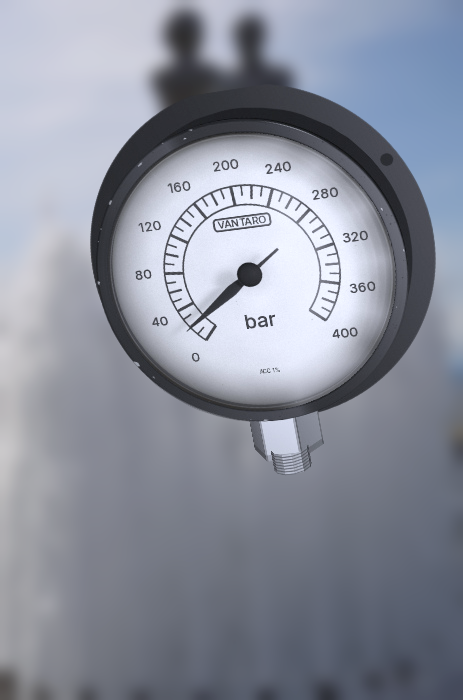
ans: 20,bar
